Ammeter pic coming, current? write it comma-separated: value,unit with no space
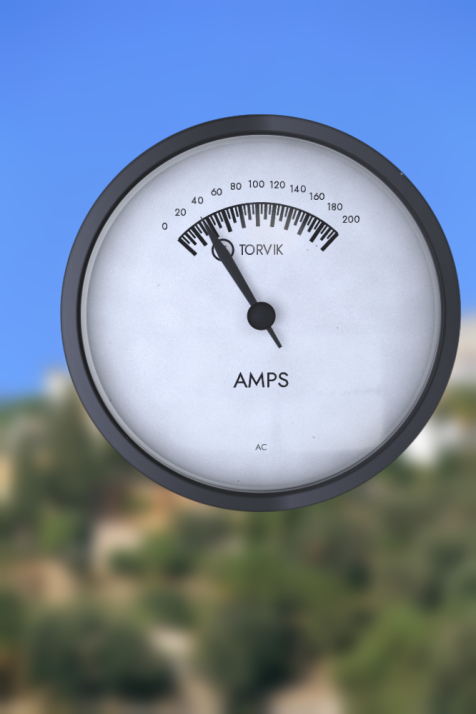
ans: 35,A
